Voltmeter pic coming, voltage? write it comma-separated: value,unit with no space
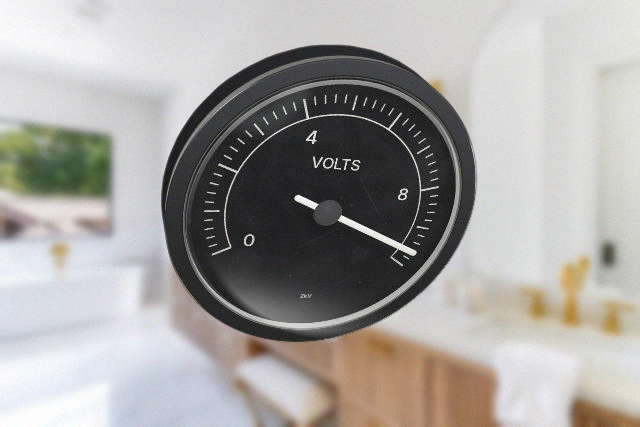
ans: 9.6,V
